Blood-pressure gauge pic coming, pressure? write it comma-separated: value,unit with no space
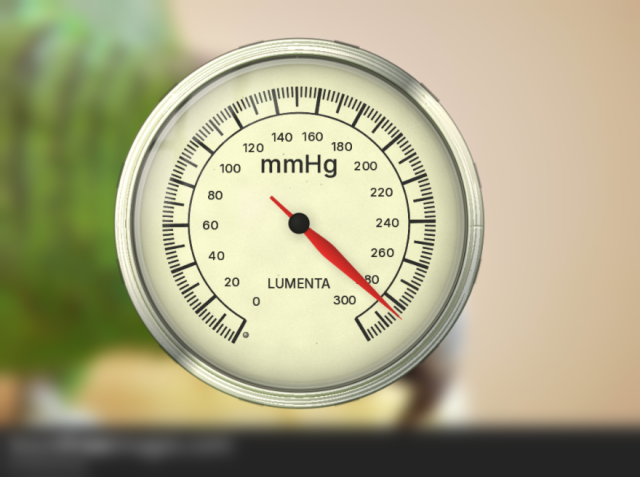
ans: 284,mmHg
